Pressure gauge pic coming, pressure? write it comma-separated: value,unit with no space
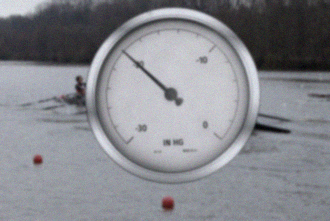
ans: -20,inHg
